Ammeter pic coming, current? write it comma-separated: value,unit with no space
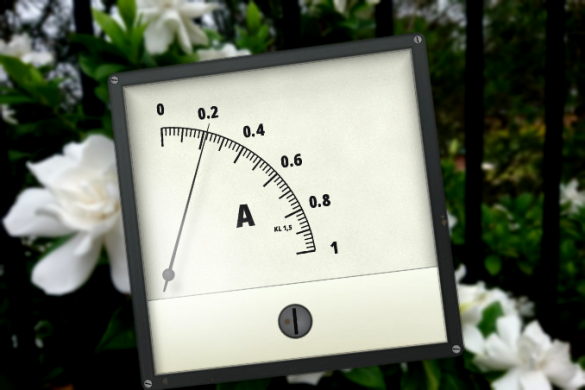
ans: 0.22,A
